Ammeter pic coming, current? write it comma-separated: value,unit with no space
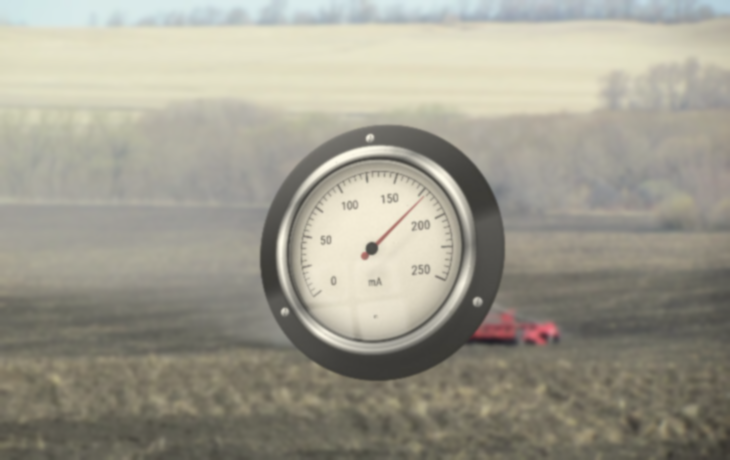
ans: 180,mA
